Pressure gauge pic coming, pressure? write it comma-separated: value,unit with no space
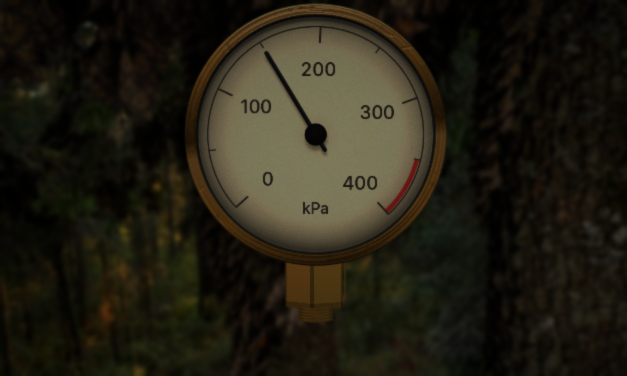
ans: 150,kPa
